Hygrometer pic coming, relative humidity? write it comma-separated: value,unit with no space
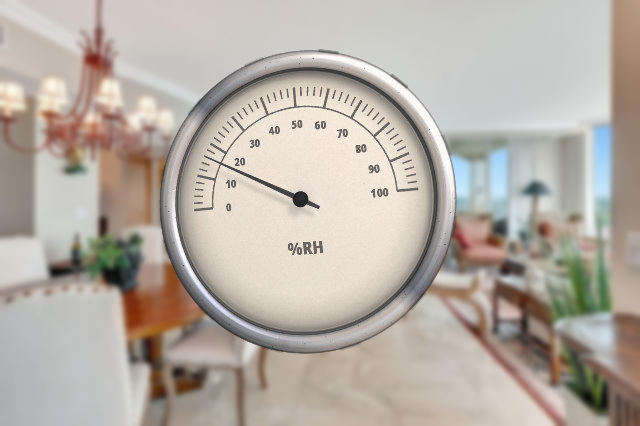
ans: 16,%
